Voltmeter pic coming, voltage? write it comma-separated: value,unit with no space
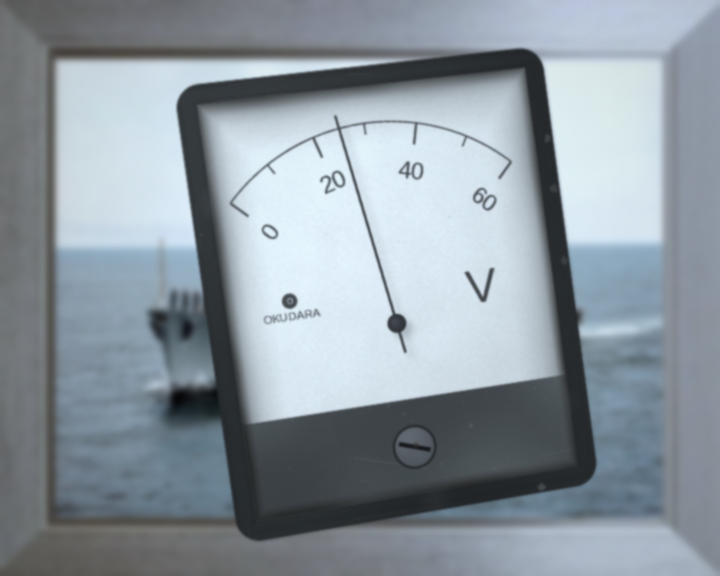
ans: 25,V
